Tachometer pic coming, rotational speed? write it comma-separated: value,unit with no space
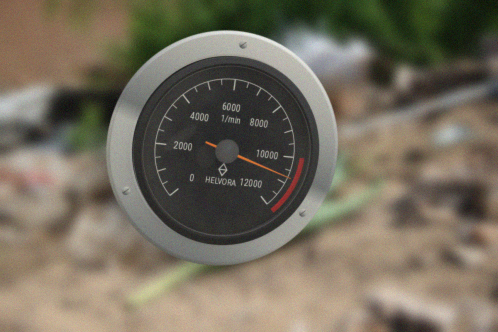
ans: 10750,rpm
